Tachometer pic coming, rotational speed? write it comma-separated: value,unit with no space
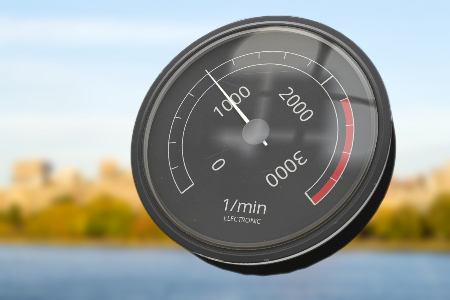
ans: 1000,rpm
